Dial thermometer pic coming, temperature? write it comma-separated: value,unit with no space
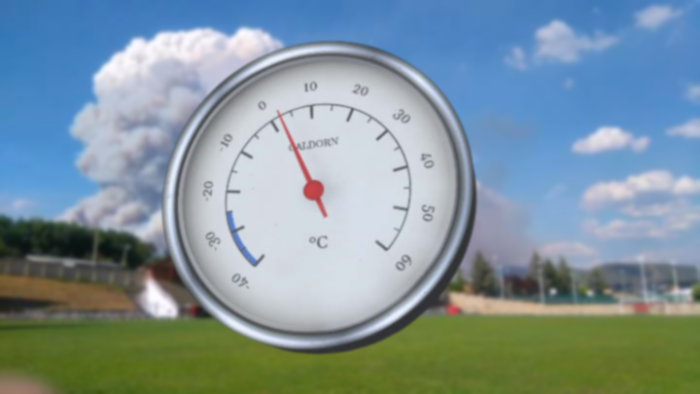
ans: 2.5,°C
